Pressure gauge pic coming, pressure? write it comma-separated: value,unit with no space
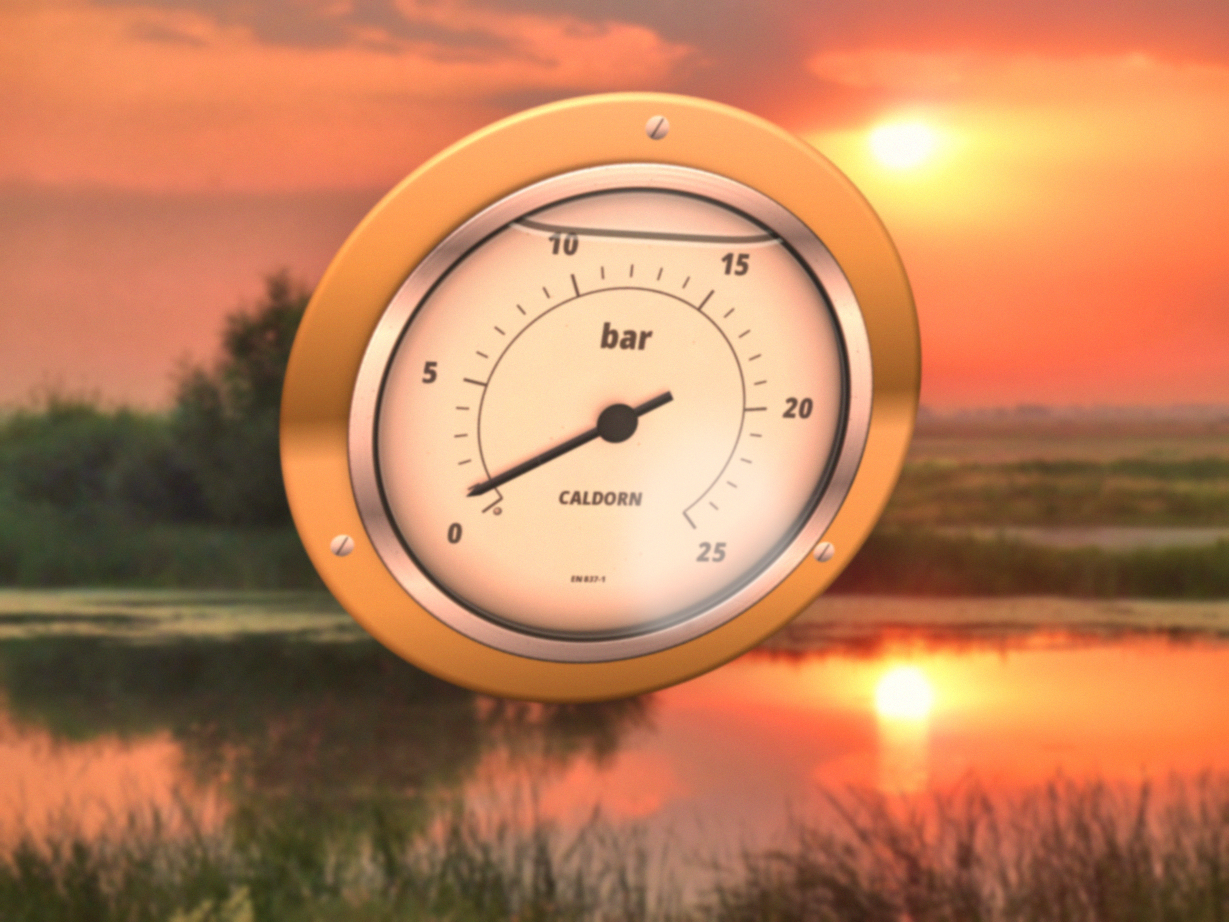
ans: 1,bar
